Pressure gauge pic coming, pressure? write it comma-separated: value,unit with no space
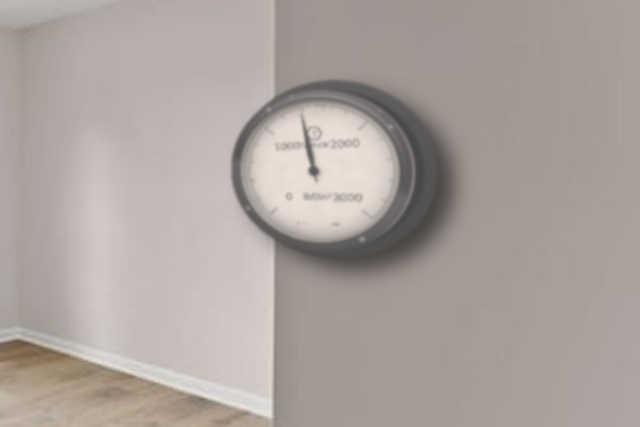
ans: 1400,psi
